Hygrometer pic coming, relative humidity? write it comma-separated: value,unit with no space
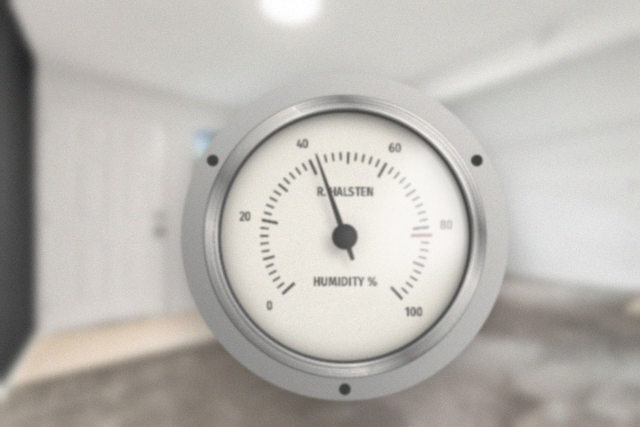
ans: 42,%
